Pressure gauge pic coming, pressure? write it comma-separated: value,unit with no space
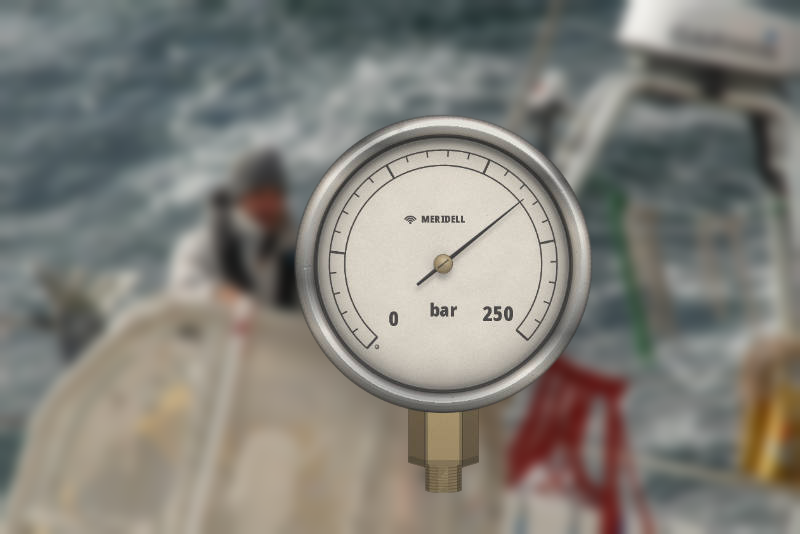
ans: 175,bar
